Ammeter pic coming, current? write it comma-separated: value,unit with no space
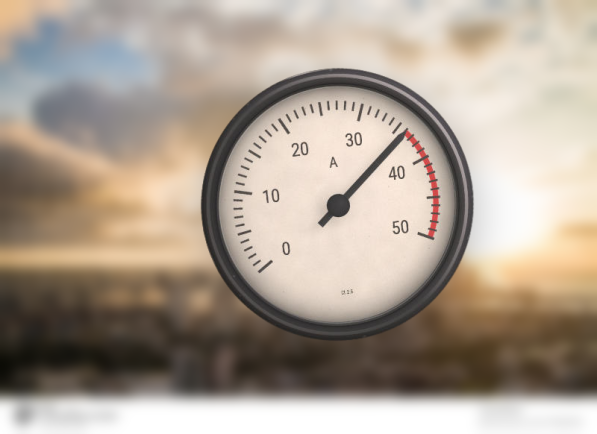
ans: 36,A
